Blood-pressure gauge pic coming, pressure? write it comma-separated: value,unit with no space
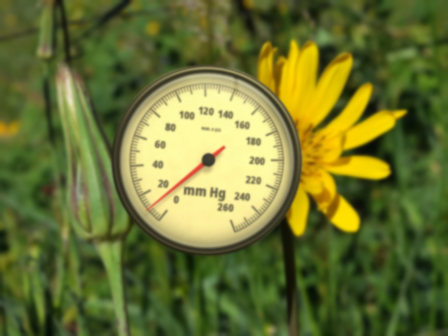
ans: 10,mmHg
